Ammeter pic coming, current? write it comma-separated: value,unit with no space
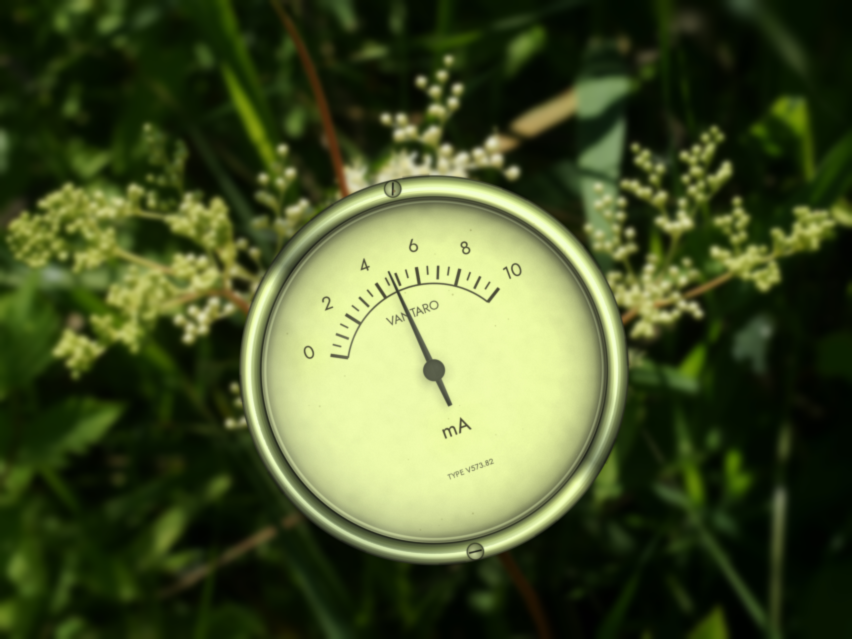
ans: 4.75,mA
